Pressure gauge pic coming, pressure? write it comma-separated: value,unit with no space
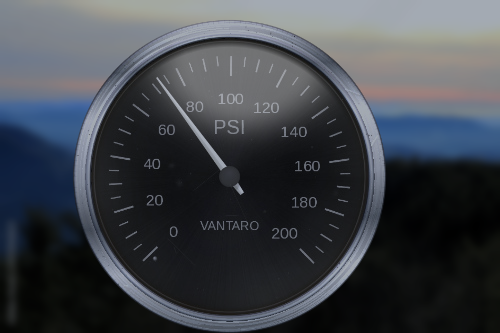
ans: 72.5,psi
